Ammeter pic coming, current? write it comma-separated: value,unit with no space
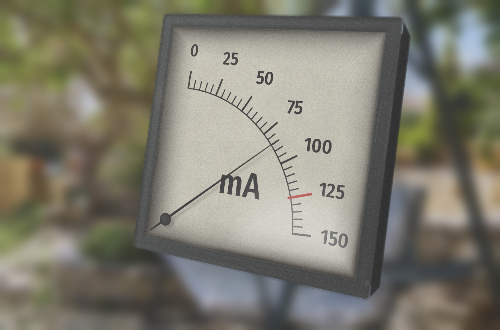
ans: 85,mA
